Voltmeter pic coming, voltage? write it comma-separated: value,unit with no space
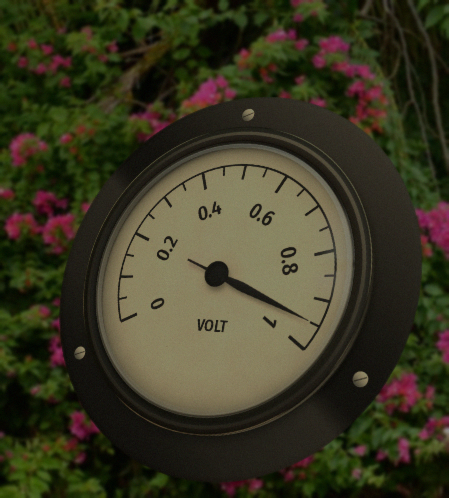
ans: 0.95,V
